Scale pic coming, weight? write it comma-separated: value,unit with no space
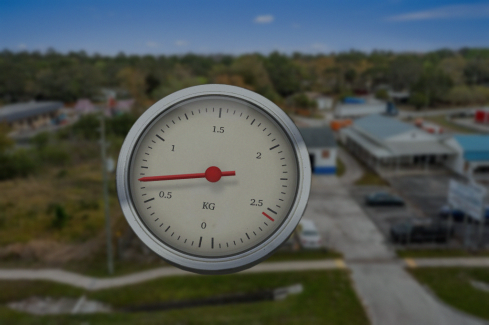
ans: 0.65,kg
